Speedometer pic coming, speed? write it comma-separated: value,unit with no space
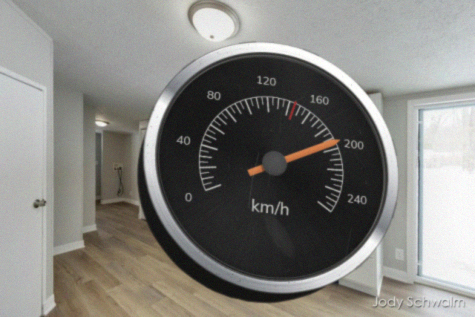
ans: 195,km/h
